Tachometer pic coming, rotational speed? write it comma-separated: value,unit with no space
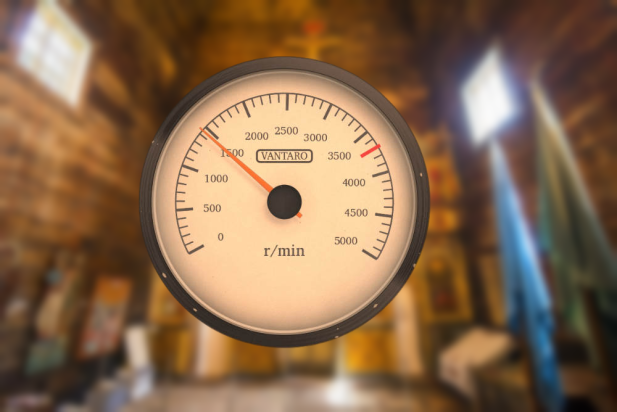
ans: 1450,rpm
